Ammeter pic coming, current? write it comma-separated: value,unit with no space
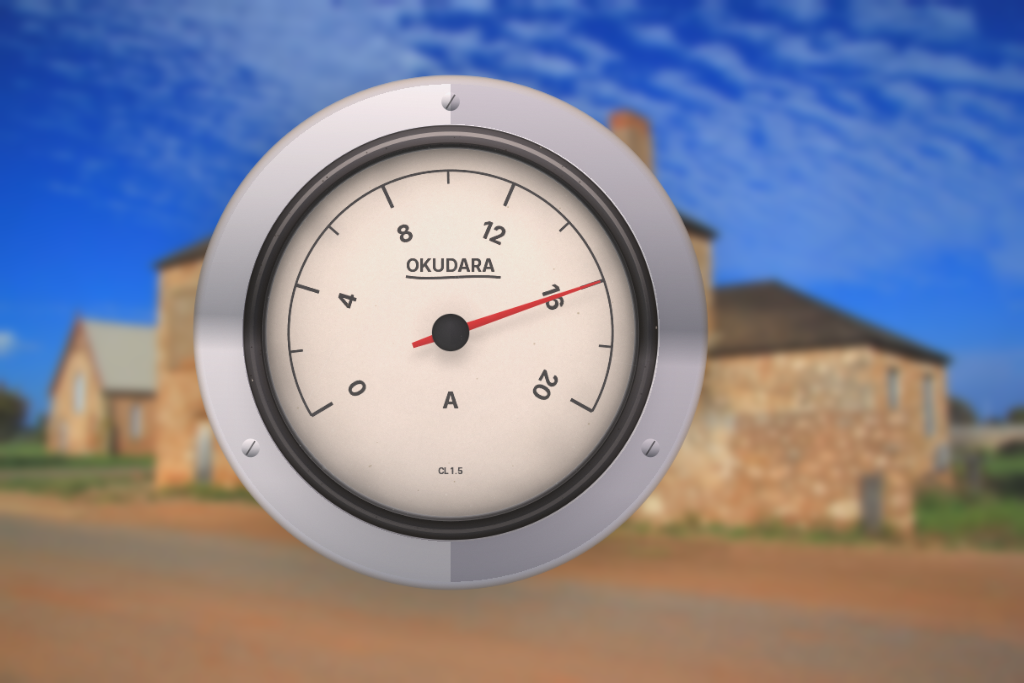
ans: 16,A
